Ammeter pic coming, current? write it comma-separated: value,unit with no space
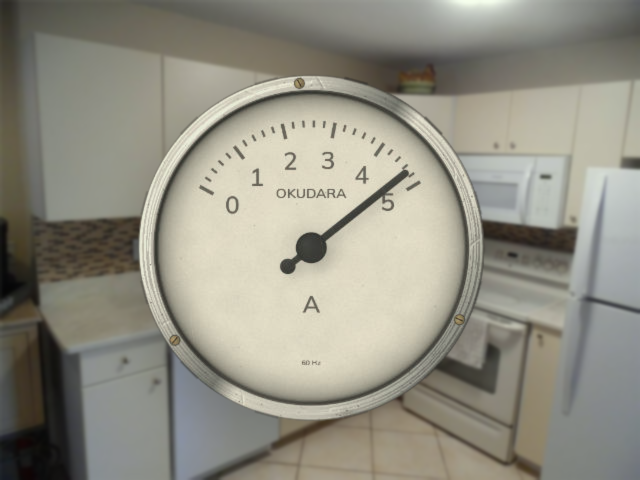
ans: 4.7,A
